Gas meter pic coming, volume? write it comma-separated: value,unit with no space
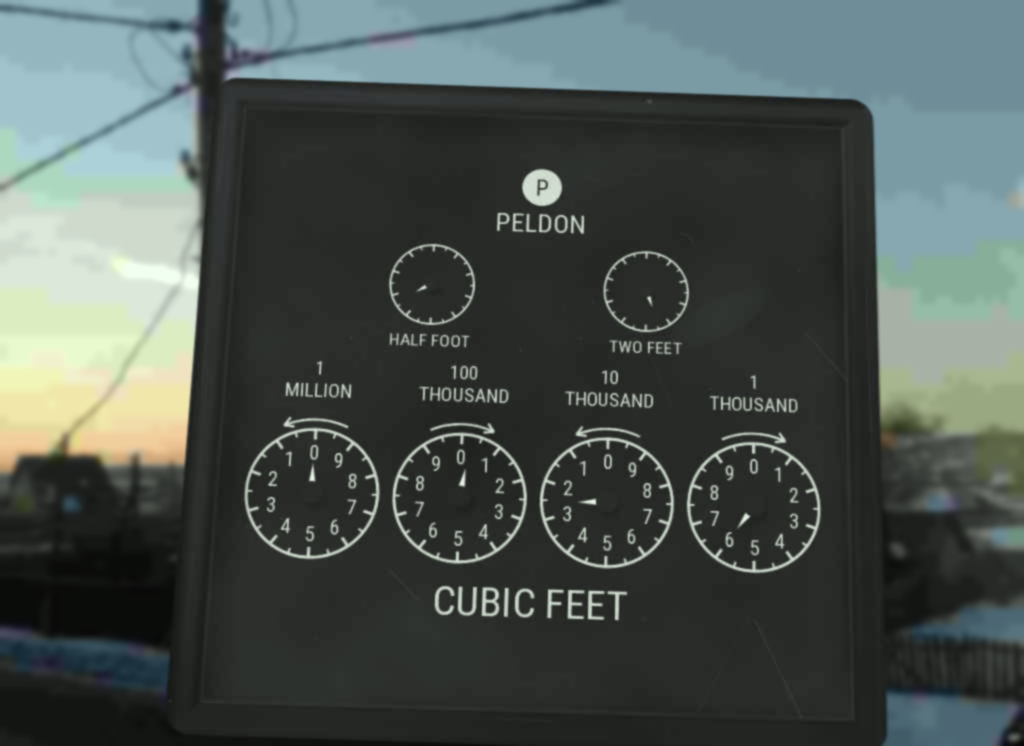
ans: 2600,ft³
